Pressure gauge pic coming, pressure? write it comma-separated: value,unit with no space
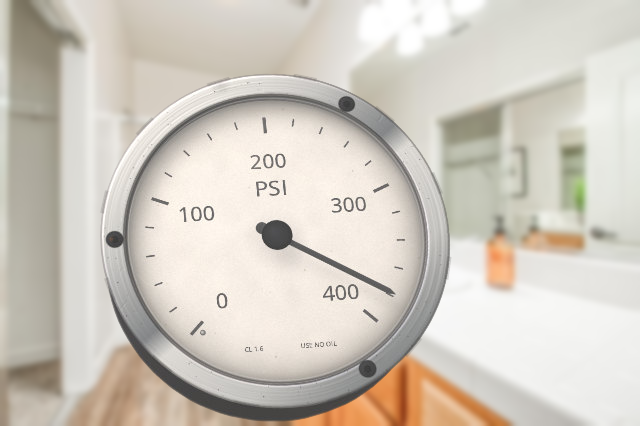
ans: 380,psi
